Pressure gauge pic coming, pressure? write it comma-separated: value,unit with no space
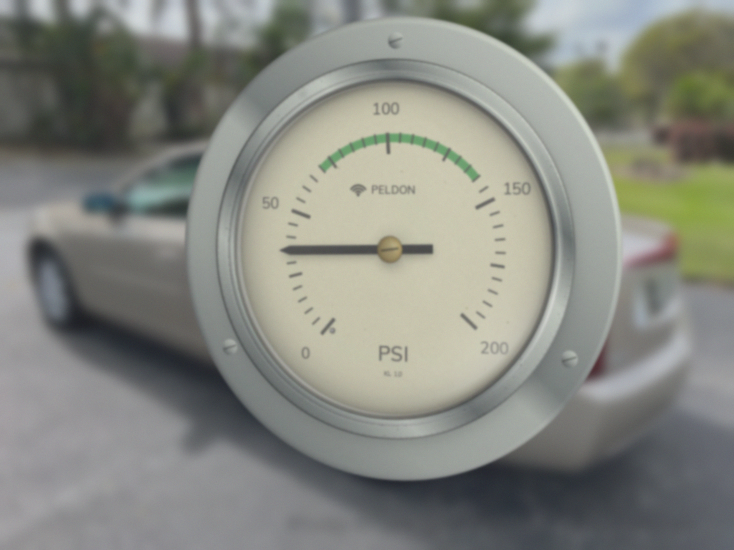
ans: 35,psi
